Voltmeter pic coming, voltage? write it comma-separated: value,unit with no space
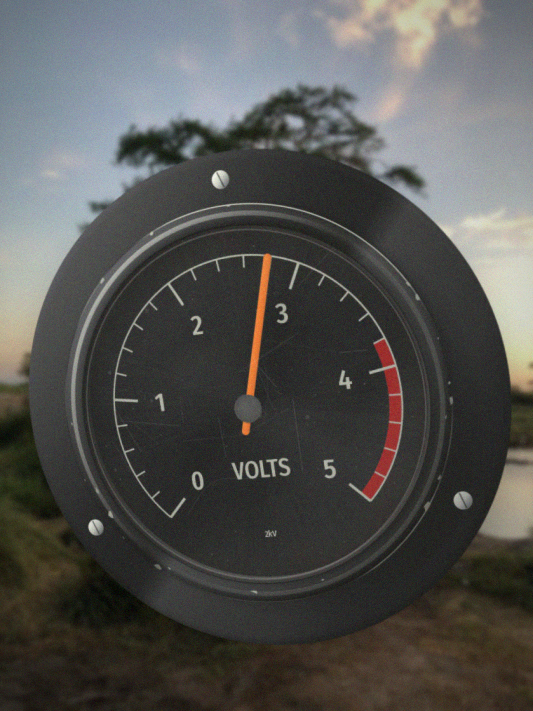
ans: 2.8,V
